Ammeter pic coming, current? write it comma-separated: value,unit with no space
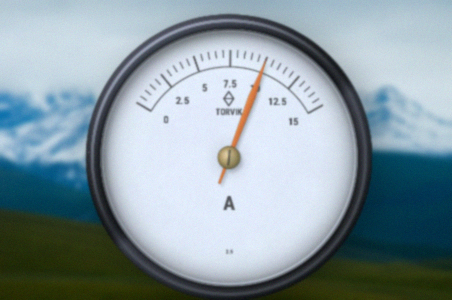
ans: 10,A
